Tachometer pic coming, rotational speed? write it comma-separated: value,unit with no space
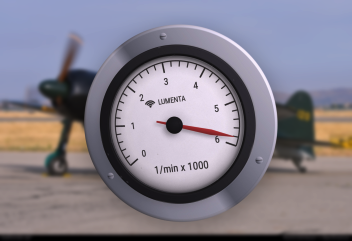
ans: 5800,rpm
